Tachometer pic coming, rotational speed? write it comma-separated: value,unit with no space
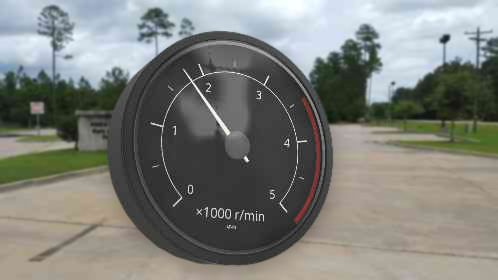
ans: 1750,rpm
